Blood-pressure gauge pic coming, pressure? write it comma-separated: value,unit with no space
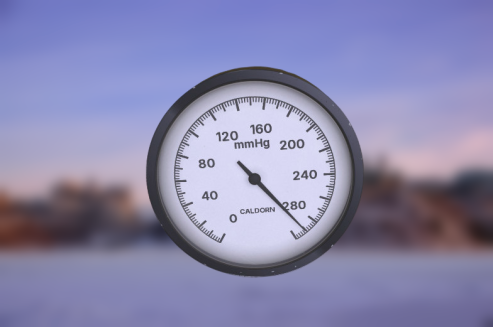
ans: 290,mmHg
